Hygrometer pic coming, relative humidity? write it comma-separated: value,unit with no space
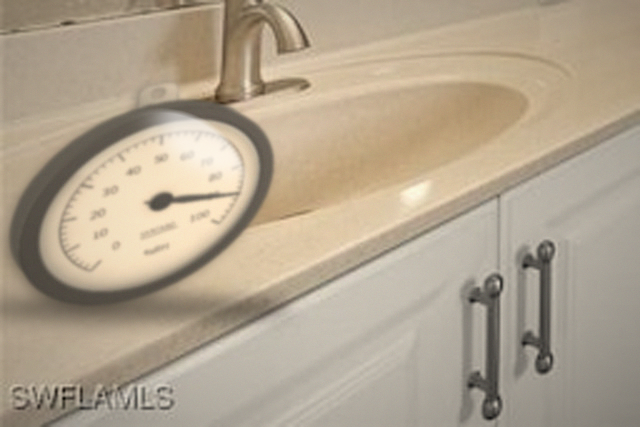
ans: 90,%
